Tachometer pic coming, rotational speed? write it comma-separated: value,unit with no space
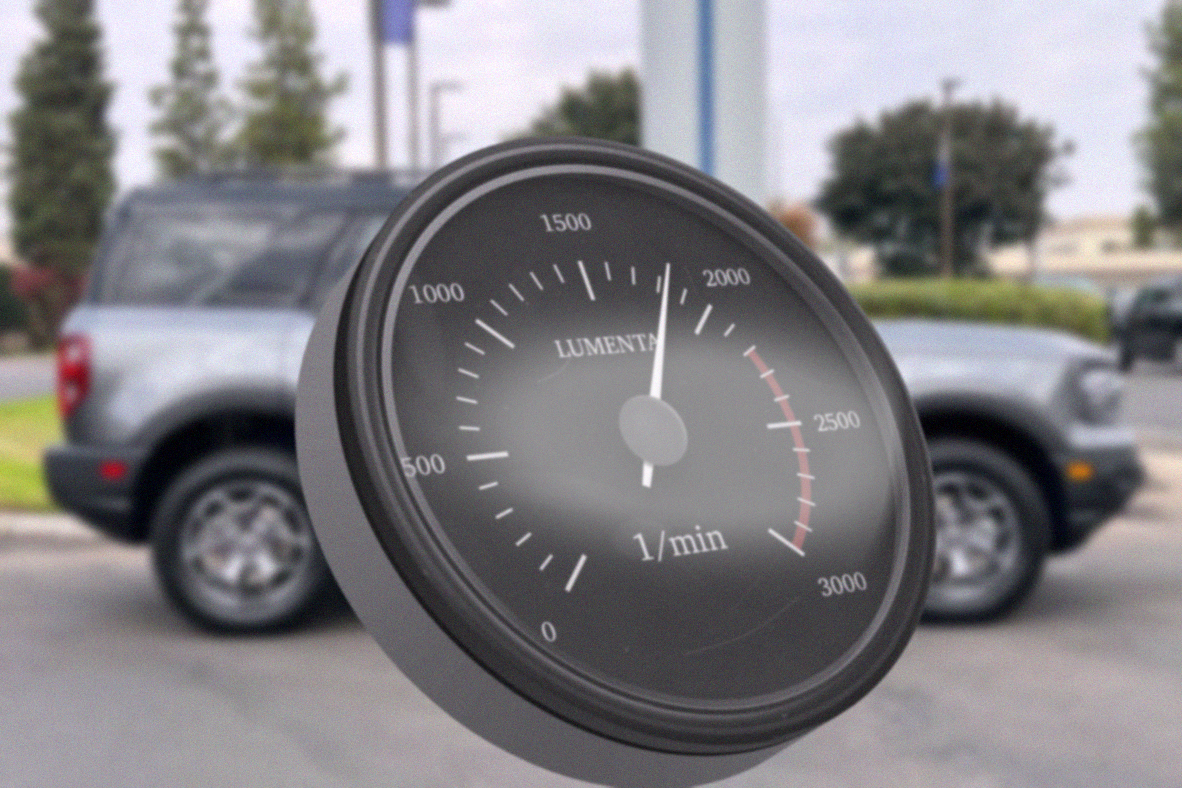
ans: 1800,rpm
